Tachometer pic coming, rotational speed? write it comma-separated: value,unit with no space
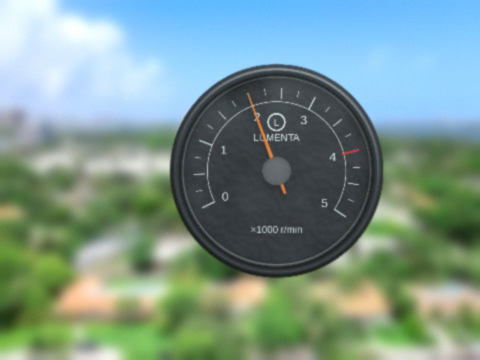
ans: 2000,rpm
